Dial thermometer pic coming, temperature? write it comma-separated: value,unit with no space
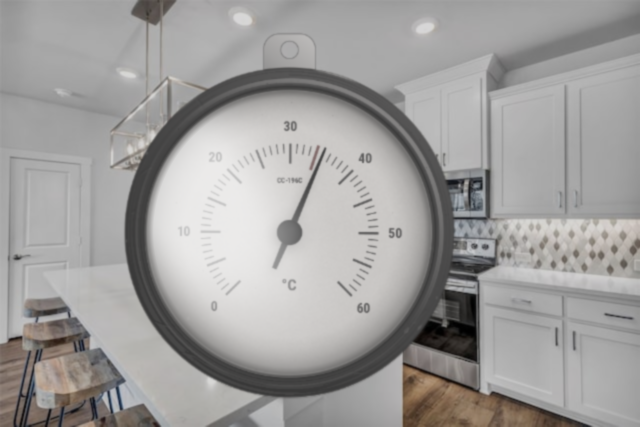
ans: 35,°C
